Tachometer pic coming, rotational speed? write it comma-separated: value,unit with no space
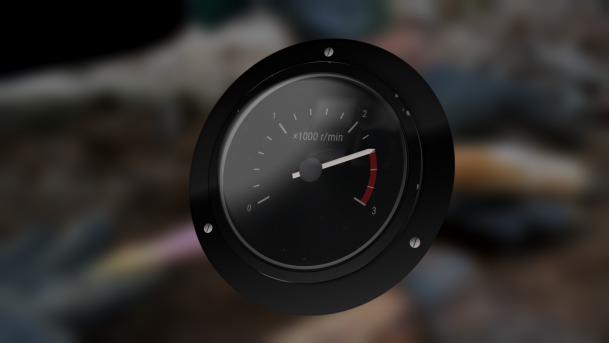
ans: 2400,rpm
